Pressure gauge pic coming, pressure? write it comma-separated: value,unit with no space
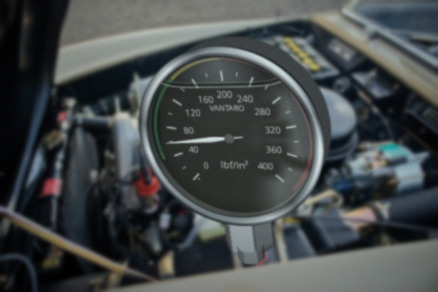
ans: 60,psi
